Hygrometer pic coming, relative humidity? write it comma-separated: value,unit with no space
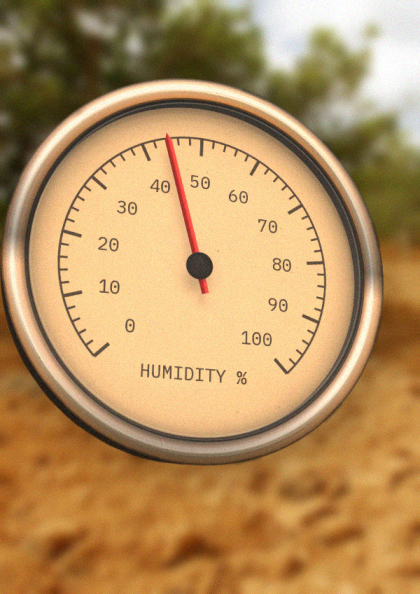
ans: 44,%
